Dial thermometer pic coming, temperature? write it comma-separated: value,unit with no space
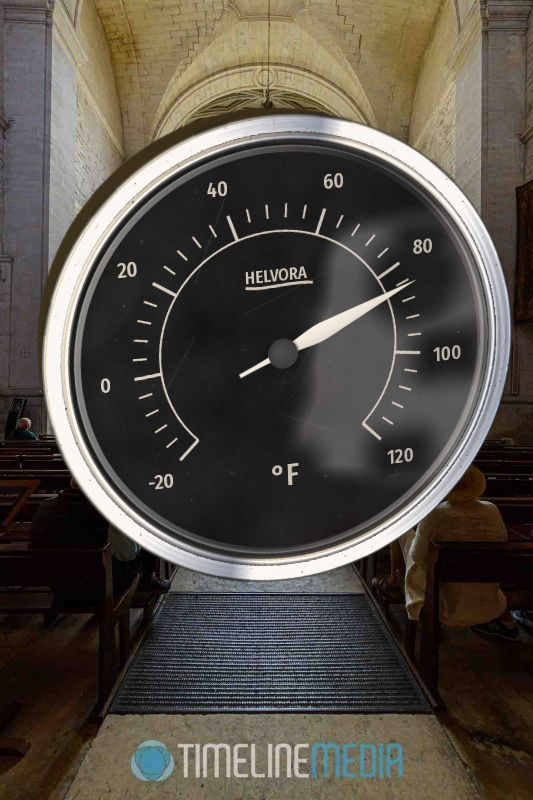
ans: 84,°F
